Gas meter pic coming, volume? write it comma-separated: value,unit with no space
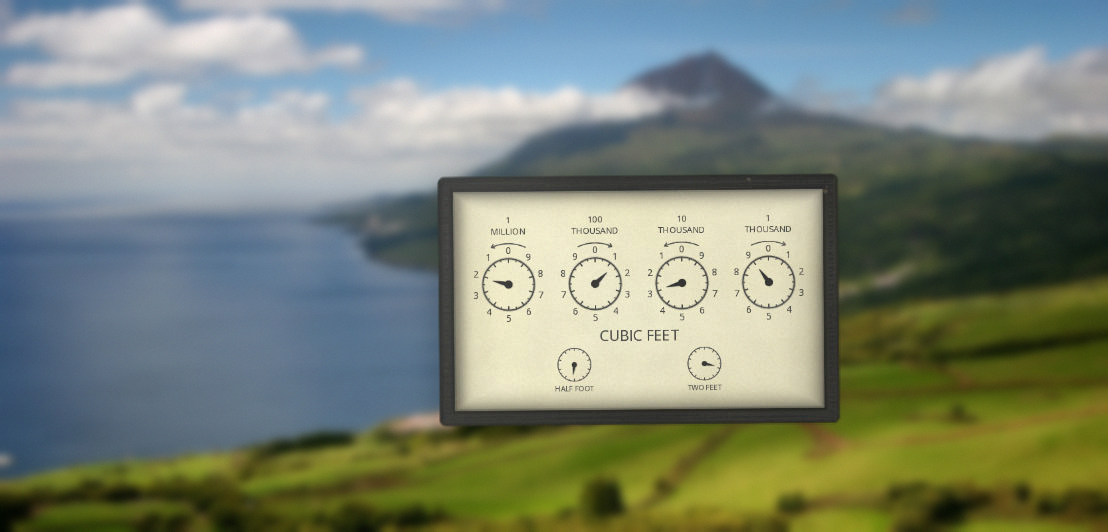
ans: 212900,ft³
